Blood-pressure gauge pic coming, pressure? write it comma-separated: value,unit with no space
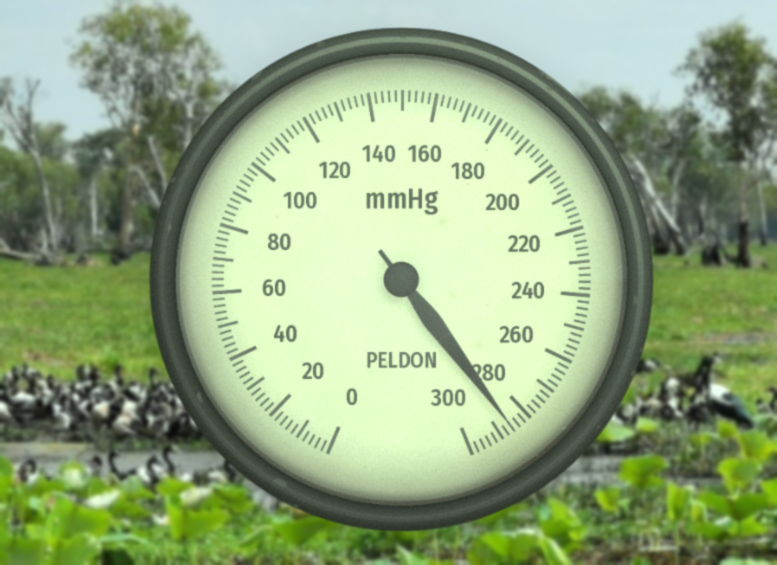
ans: 286,mmHg
